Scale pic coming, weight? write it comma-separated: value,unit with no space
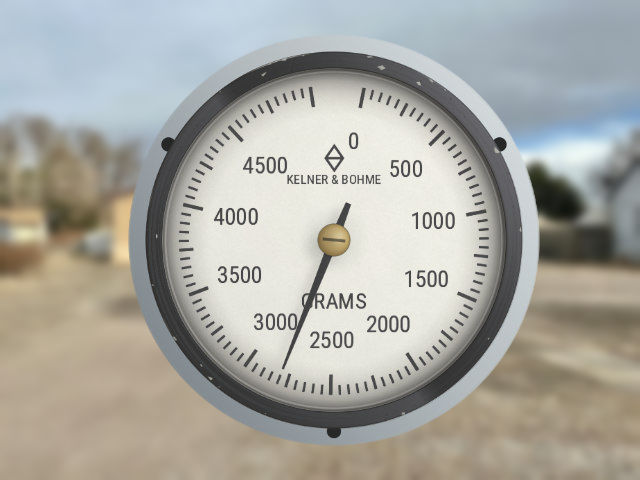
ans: 2800,g
